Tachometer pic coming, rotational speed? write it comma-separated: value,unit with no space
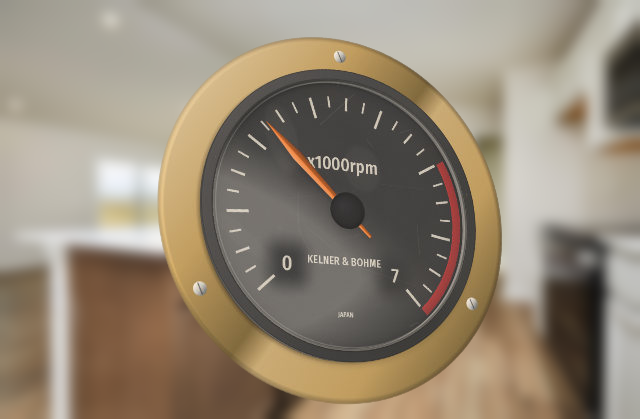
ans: 2250,rpm
